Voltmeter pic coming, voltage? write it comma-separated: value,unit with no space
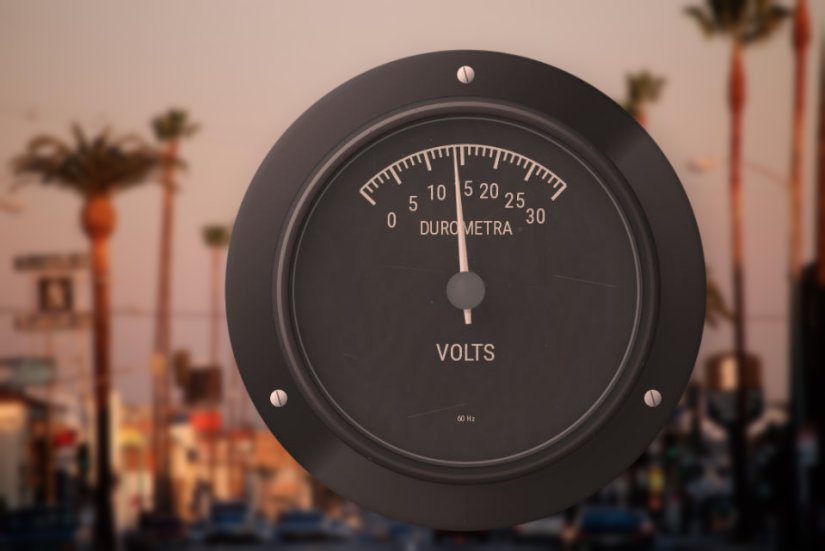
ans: 14,V
